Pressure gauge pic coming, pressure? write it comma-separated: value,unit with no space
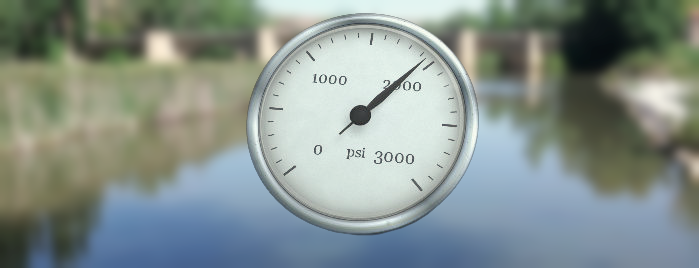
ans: 1950,psi
